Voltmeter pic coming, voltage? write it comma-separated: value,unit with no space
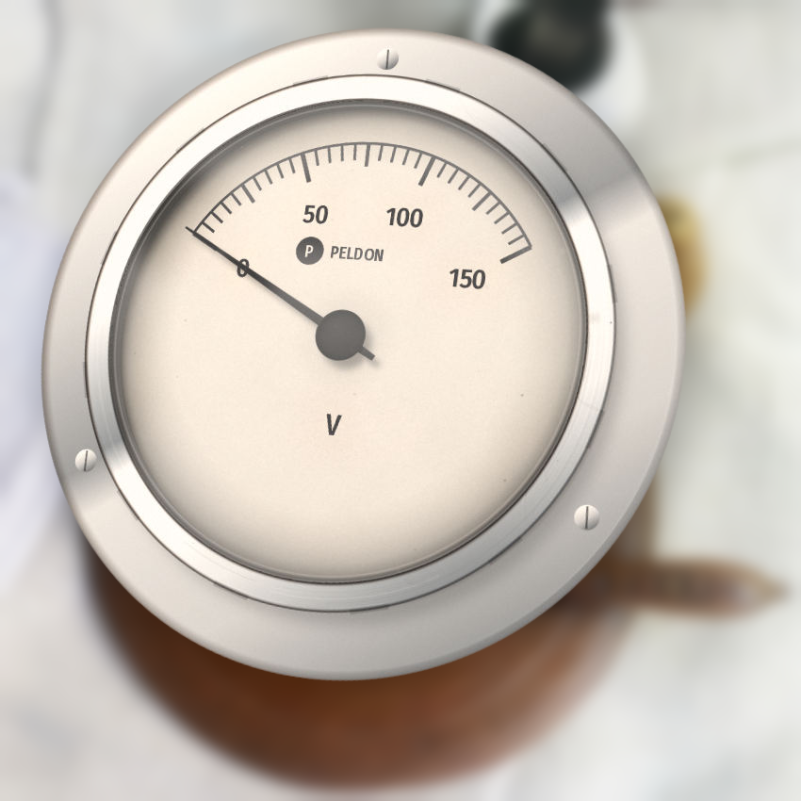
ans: 0,V
